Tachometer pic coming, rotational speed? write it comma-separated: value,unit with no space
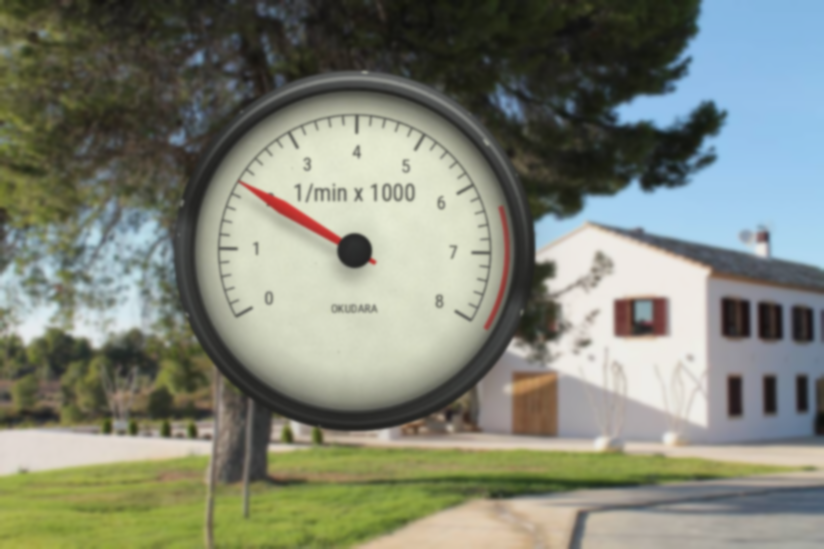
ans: 2000,rpm
